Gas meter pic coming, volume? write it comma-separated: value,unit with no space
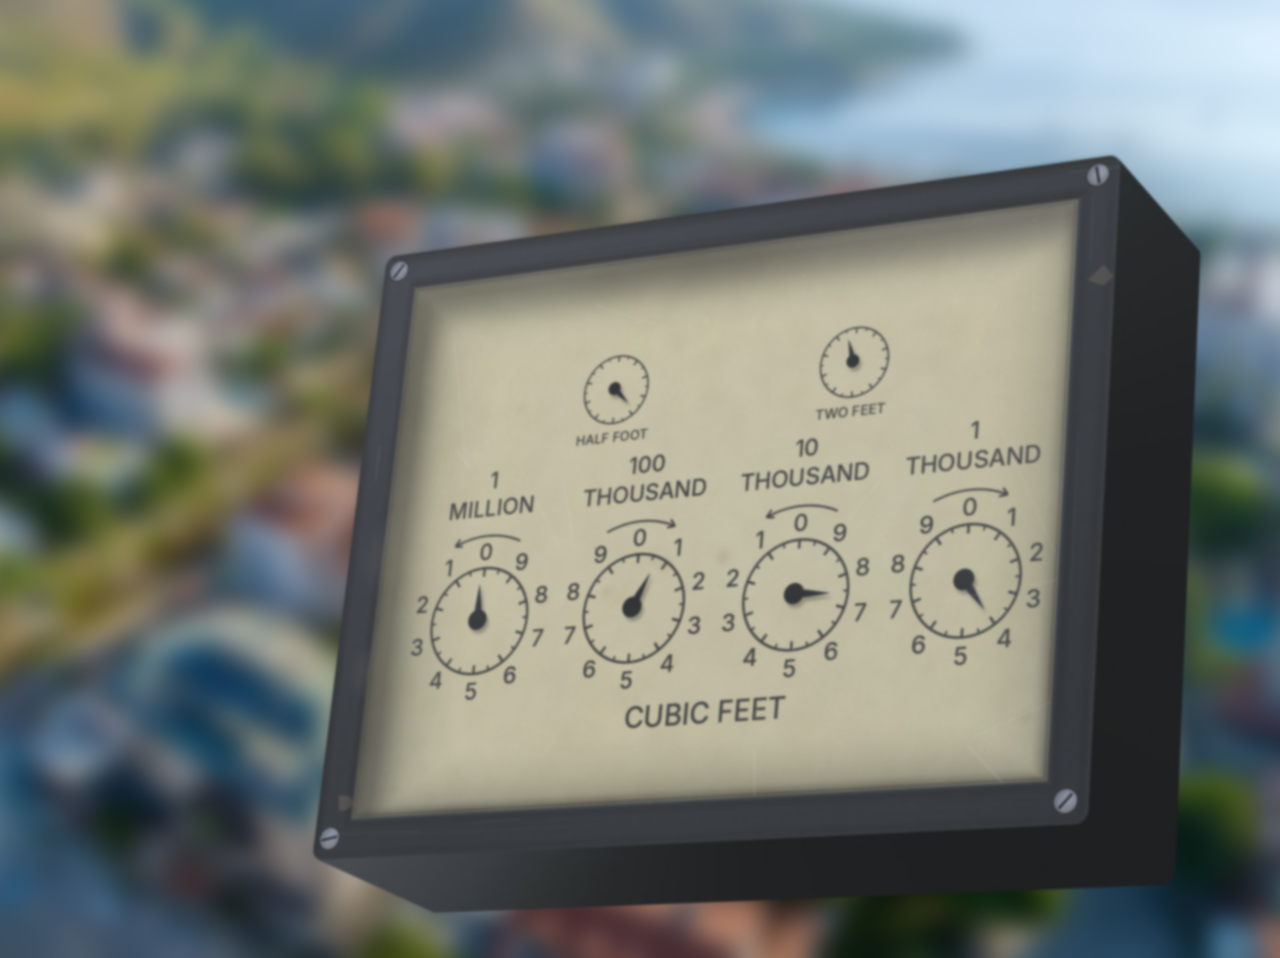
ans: 7400,ft³
